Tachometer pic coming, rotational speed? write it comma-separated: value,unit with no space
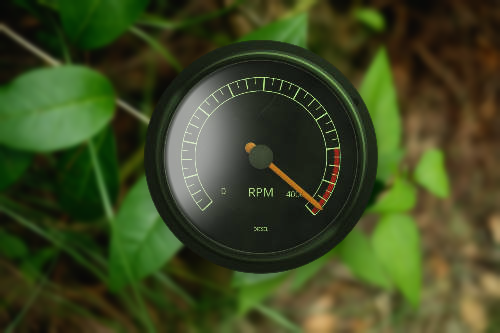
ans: 3900,rpm
